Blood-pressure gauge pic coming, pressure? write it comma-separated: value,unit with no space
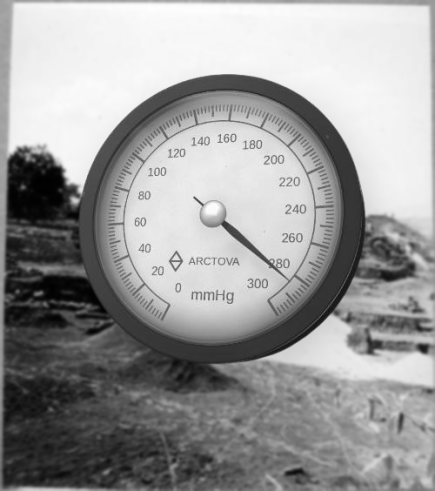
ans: 284,mmHg
